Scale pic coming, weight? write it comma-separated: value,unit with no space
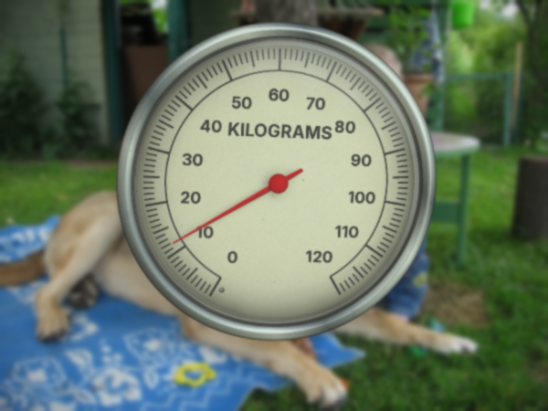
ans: 12,kg
